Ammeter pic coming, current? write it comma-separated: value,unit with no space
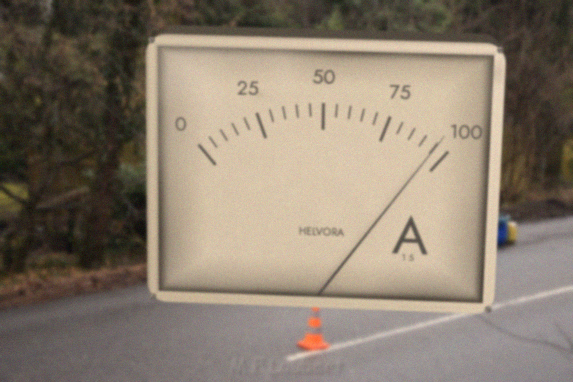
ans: 95,A
